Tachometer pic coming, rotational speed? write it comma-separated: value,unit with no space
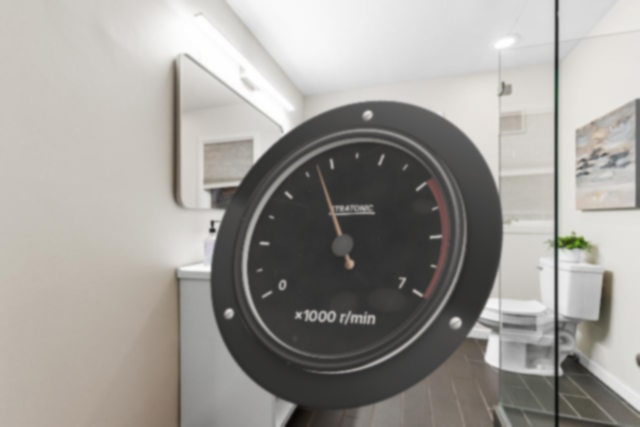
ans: 2750,rpm
